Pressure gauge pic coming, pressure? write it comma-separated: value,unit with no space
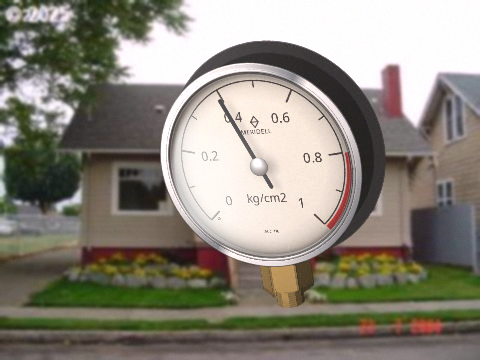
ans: 0.4,kg/cm²
